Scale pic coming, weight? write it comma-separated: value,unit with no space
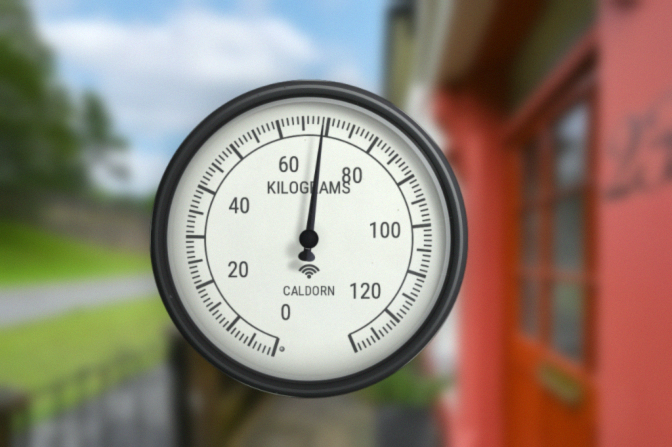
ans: 69,kg
